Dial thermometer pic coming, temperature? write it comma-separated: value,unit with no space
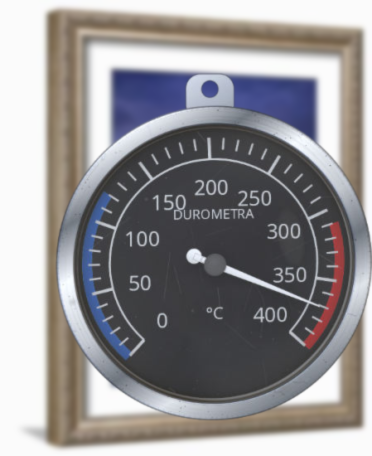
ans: 370,°C
